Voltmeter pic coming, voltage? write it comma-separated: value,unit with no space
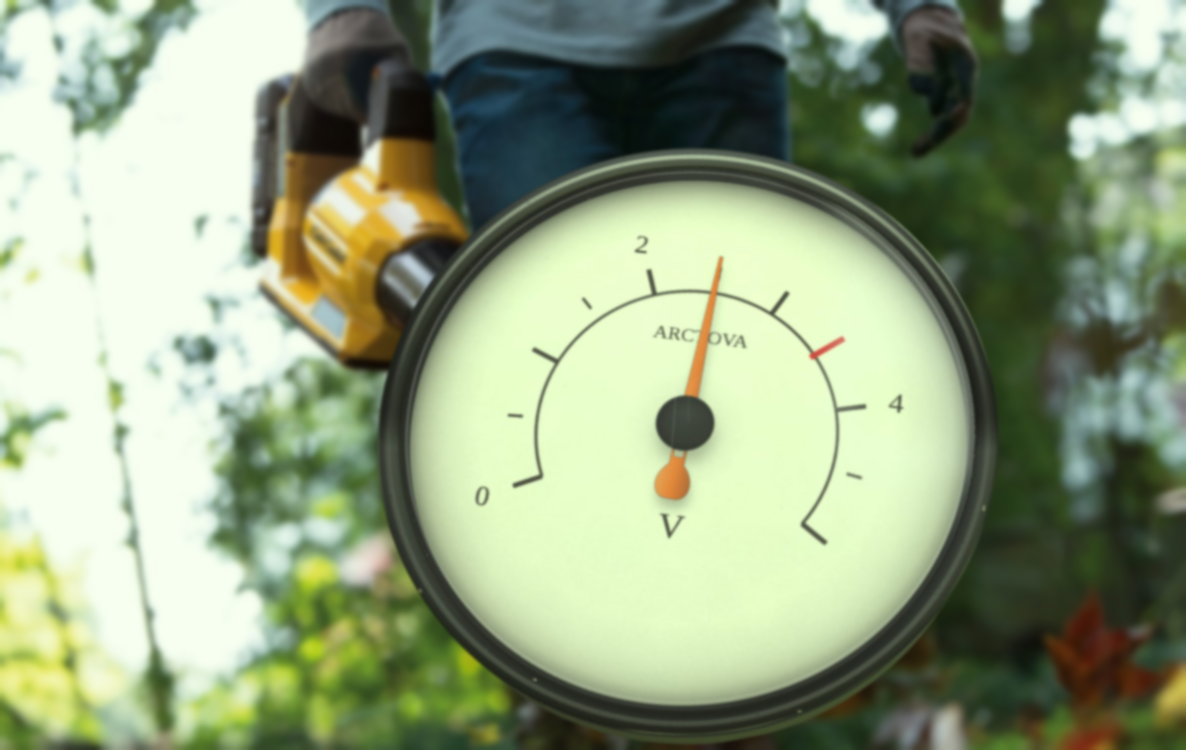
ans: 2.5,V
